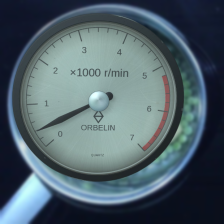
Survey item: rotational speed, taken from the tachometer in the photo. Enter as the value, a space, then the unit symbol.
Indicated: 400 rpm
